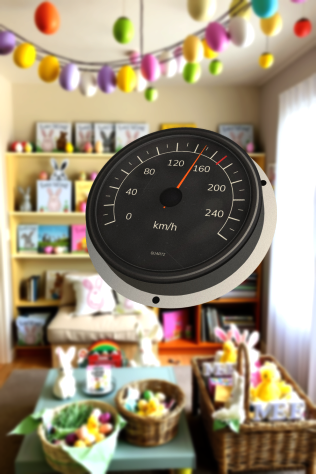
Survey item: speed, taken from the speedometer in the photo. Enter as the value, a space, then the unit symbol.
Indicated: 150 km/h
